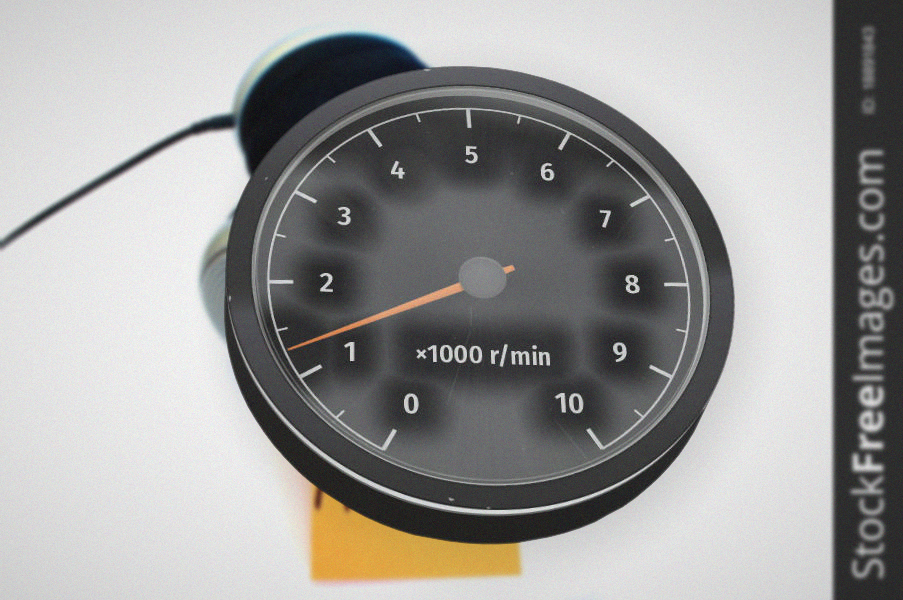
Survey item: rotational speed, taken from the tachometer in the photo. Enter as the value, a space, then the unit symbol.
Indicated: 1250 rpm
